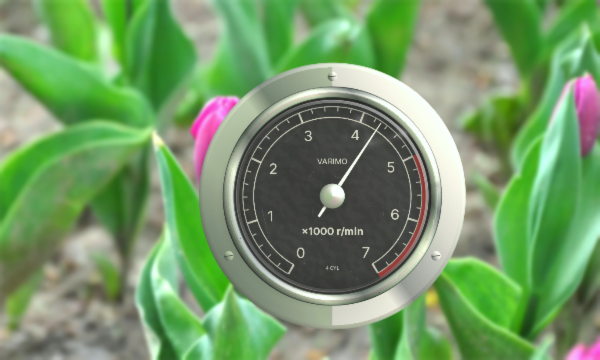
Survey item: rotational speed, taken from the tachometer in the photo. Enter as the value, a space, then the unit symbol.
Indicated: 4300 rpm
